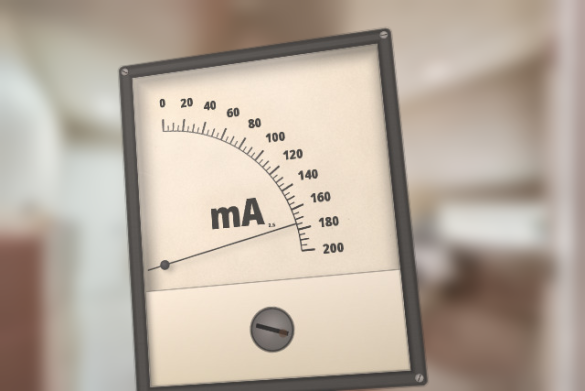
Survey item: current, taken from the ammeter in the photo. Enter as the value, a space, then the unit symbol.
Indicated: 175 mA
